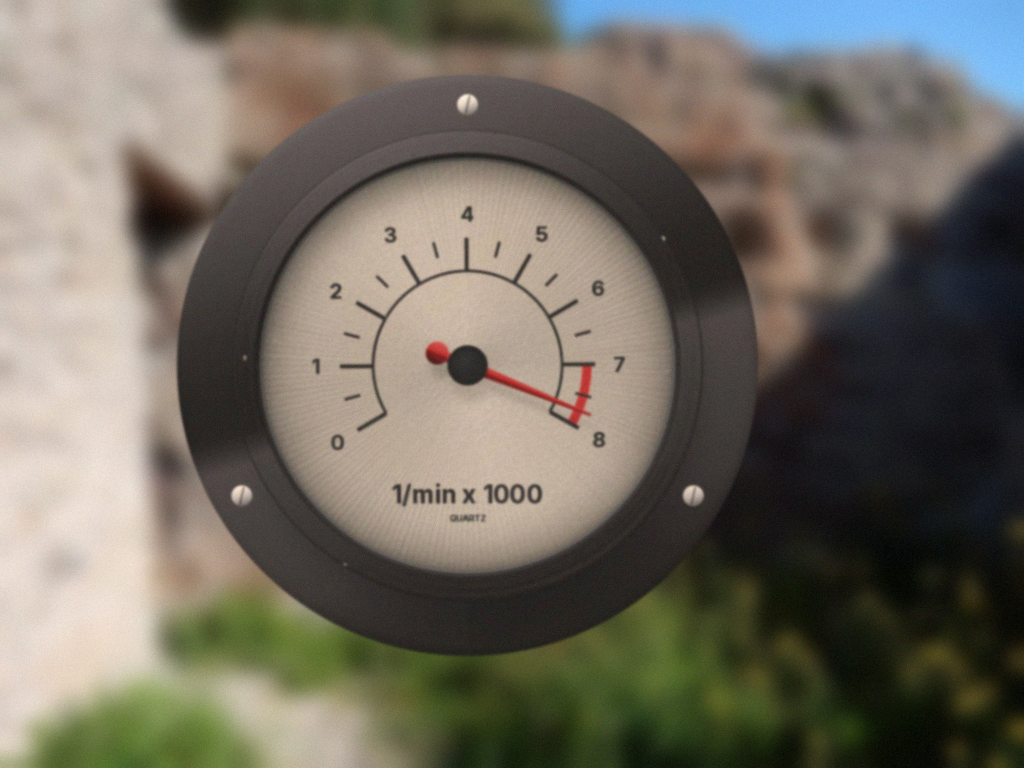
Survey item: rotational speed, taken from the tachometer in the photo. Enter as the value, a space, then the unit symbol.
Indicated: 7750 rpm
